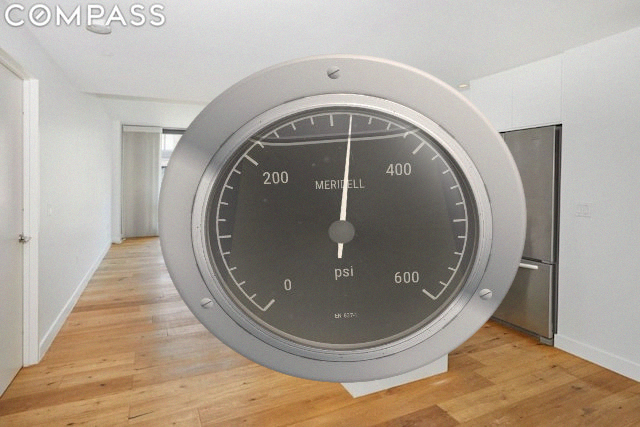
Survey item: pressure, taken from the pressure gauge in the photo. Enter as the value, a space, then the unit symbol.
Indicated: 320 psi
